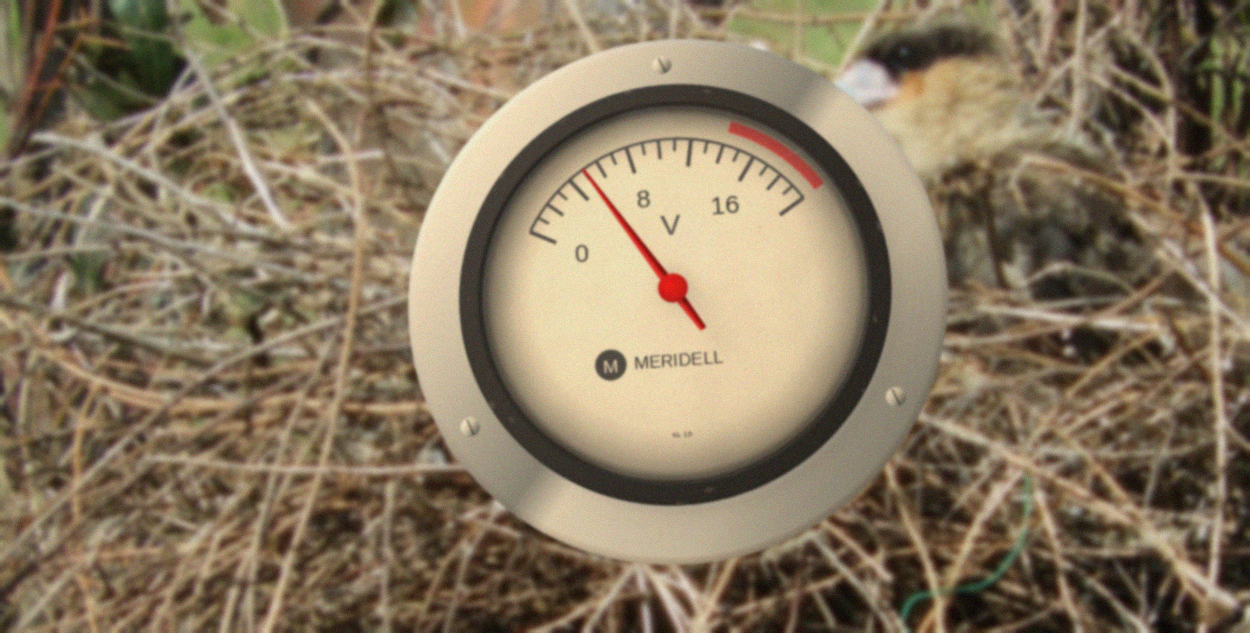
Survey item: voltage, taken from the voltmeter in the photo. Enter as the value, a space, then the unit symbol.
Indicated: 5 V
